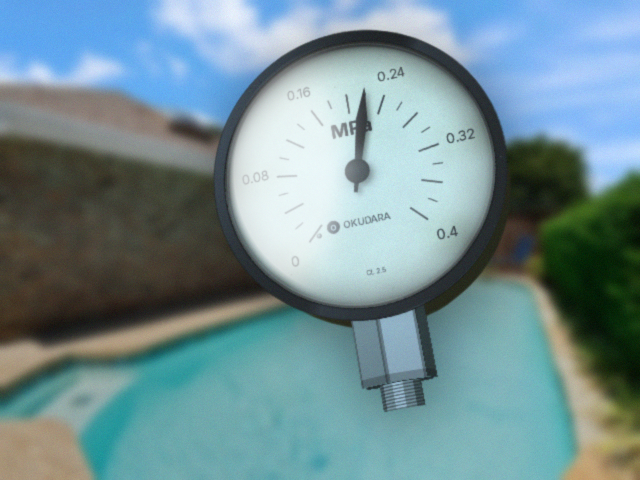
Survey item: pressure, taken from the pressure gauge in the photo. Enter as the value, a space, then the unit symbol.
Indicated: 0.22 MPa
